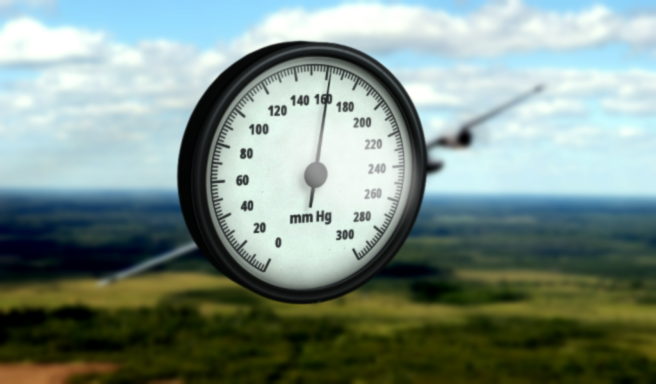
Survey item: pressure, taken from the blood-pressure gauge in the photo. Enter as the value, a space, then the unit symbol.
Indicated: 160 mmHg
